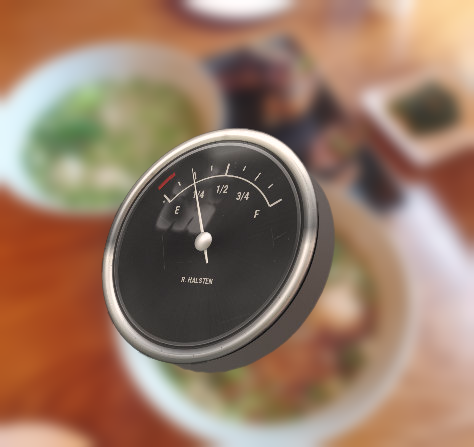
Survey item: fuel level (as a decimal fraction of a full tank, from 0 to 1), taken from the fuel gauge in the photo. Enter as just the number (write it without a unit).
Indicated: 0.25
